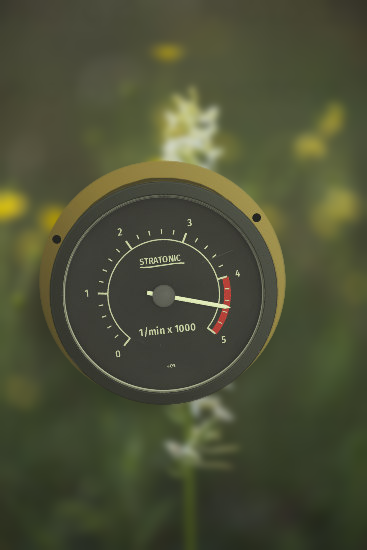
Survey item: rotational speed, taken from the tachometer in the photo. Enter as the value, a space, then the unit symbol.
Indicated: 4500 rpm
